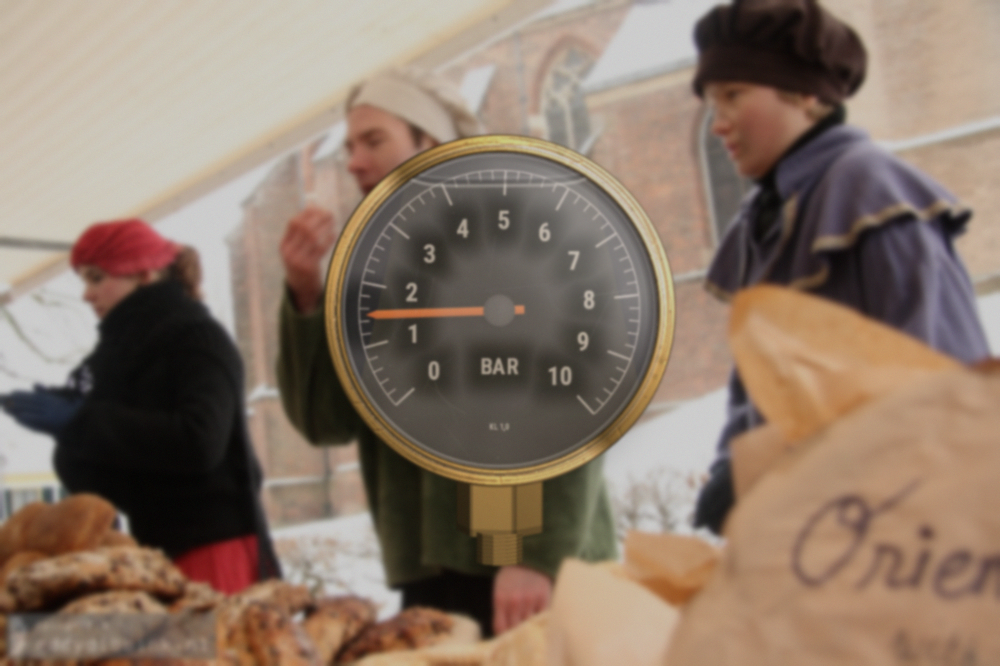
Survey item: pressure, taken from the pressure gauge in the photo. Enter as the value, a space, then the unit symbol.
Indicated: 1.5 bar
